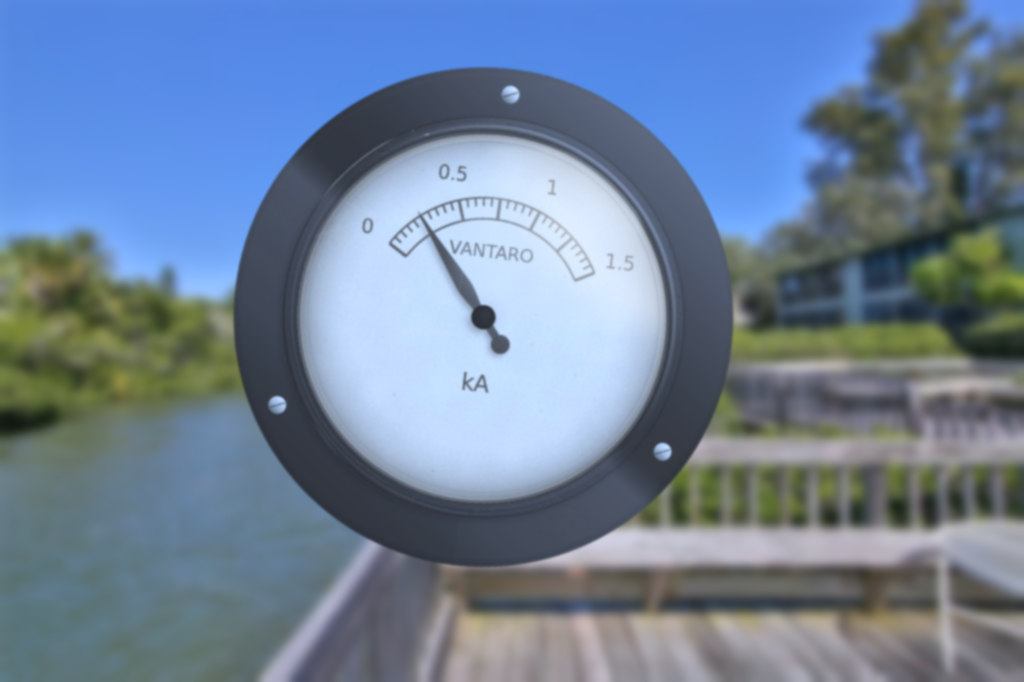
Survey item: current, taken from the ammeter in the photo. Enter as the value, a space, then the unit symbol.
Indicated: 0.25 kA
